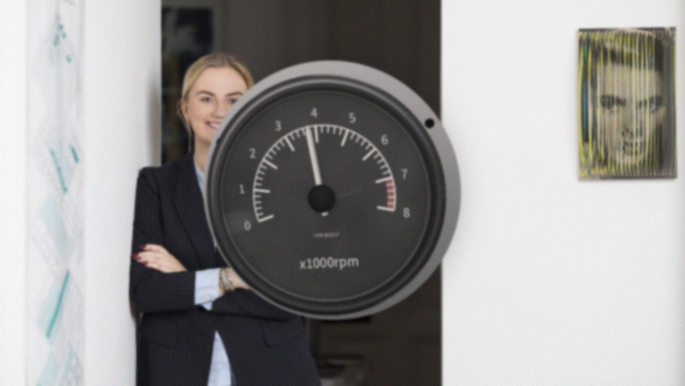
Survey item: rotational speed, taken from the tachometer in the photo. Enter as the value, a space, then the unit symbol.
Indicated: 3800 rpm
